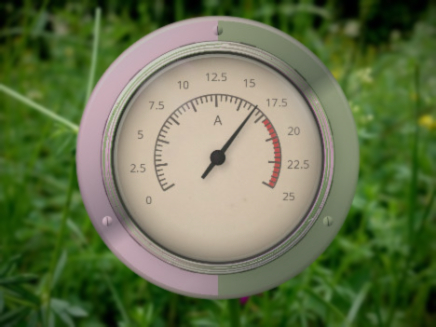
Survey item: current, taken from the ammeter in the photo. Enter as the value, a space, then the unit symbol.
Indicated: 16.5 A
